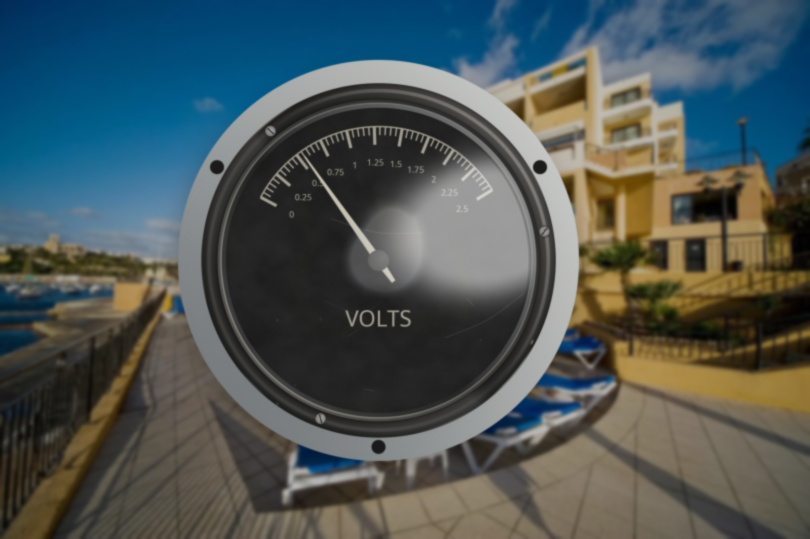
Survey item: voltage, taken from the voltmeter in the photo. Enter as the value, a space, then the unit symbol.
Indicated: 0.55 V
